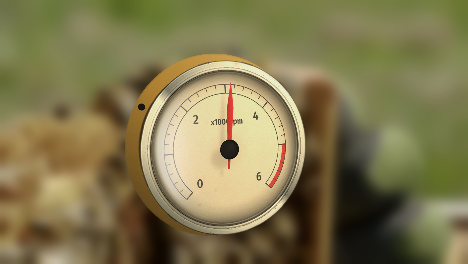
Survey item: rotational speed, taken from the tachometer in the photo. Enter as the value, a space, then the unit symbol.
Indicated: 3100 rpm
